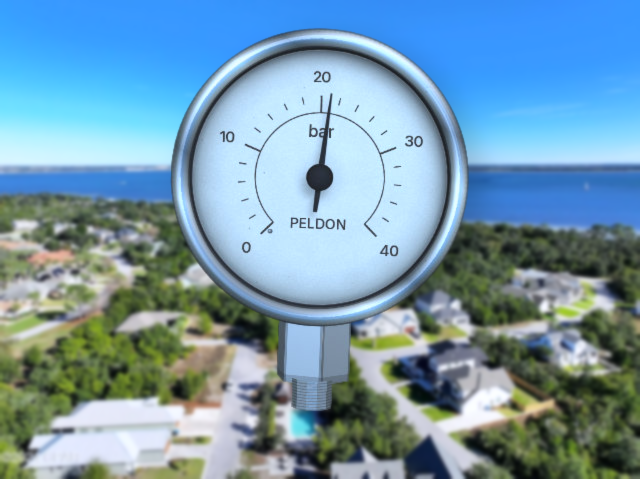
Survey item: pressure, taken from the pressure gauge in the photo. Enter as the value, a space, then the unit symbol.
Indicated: 21 bar
